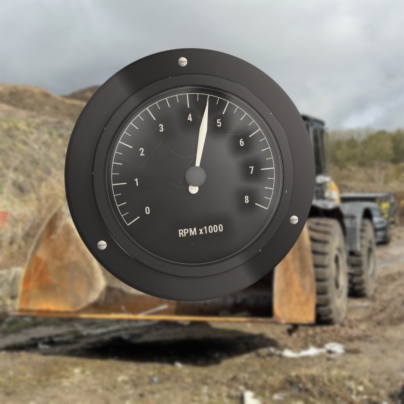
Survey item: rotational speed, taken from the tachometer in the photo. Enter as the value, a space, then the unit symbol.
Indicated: 4500 rpm
